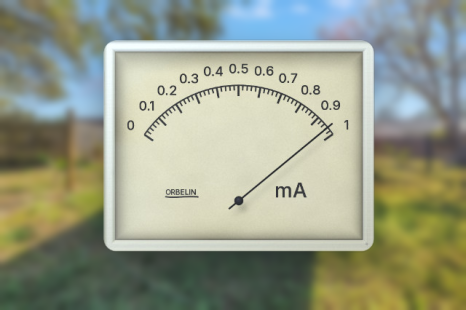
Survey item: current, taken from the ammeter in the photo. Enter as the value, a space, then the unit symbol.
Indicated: 0.96 mA
